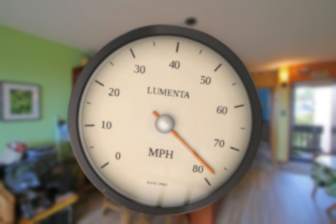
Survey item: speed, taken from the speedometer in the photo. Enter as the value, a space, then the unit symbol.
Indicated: 77.5 mph
